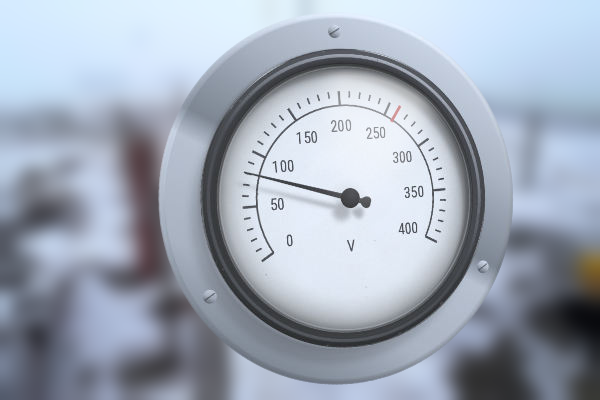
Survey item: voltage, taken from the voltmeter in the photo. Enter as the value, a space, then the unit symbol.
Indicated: 80 V
